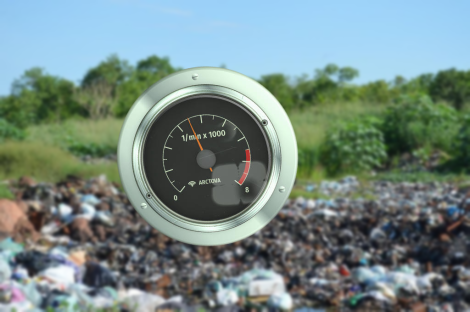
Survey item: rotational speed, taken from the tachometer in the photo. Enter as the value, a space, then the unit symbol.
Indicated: 3500 rpm
